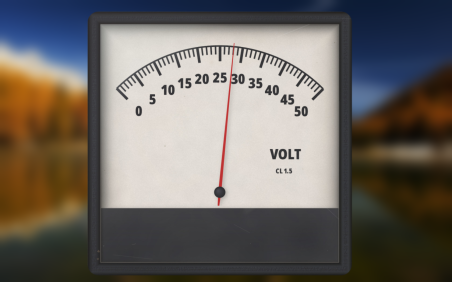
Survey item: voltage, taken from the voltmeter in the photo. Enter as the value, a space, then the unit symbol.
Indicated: 28 V
